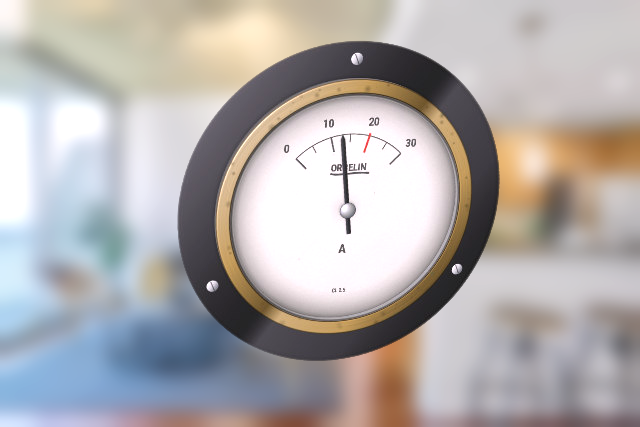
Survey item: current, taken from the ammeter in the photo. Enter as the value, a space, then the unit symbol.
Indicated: 12.5 A
